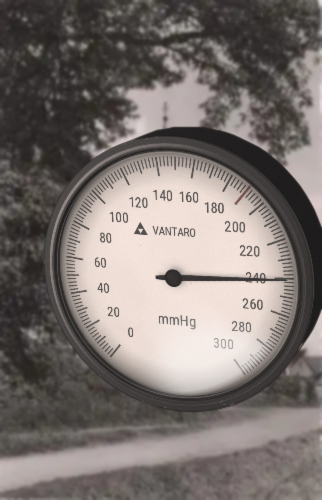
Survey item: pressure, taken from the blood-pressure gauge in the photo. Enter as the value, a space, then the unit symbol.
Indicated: 240 mmHg
